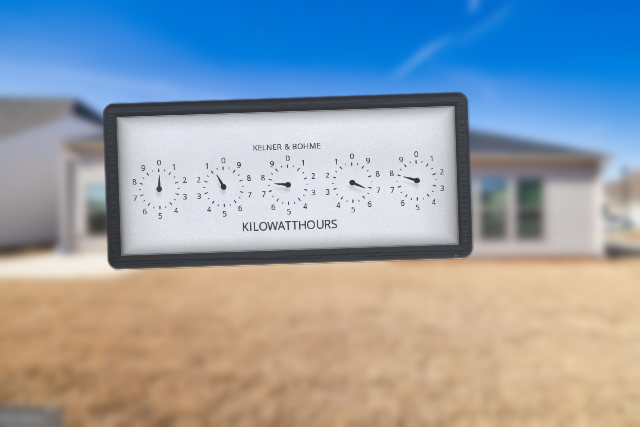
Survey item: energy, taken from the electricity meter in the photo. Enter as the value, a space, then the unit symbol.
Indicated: 768 kWh
